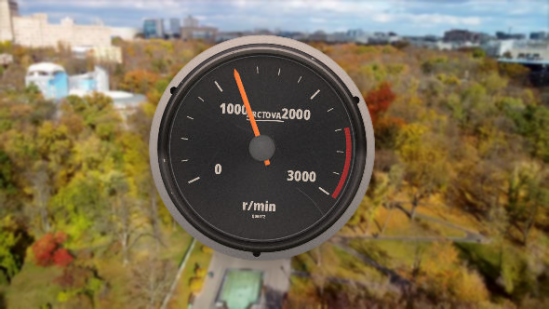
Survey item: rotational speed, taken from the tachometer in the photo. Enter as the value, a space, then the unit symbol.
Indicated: 1200 rpm
